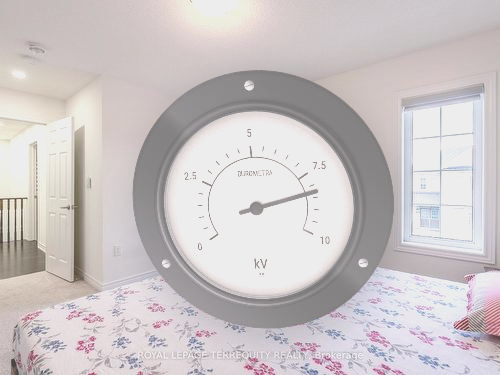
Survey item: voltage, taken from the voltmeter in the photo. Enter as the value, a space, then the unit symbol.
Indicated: 8.25 kV
